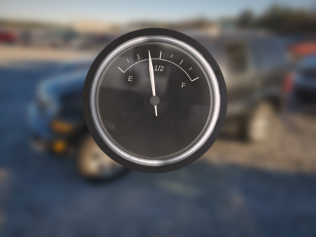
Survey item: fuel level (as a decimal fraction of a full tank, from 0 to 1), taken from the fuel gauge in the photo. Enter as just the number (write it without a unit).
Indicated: 0.375
